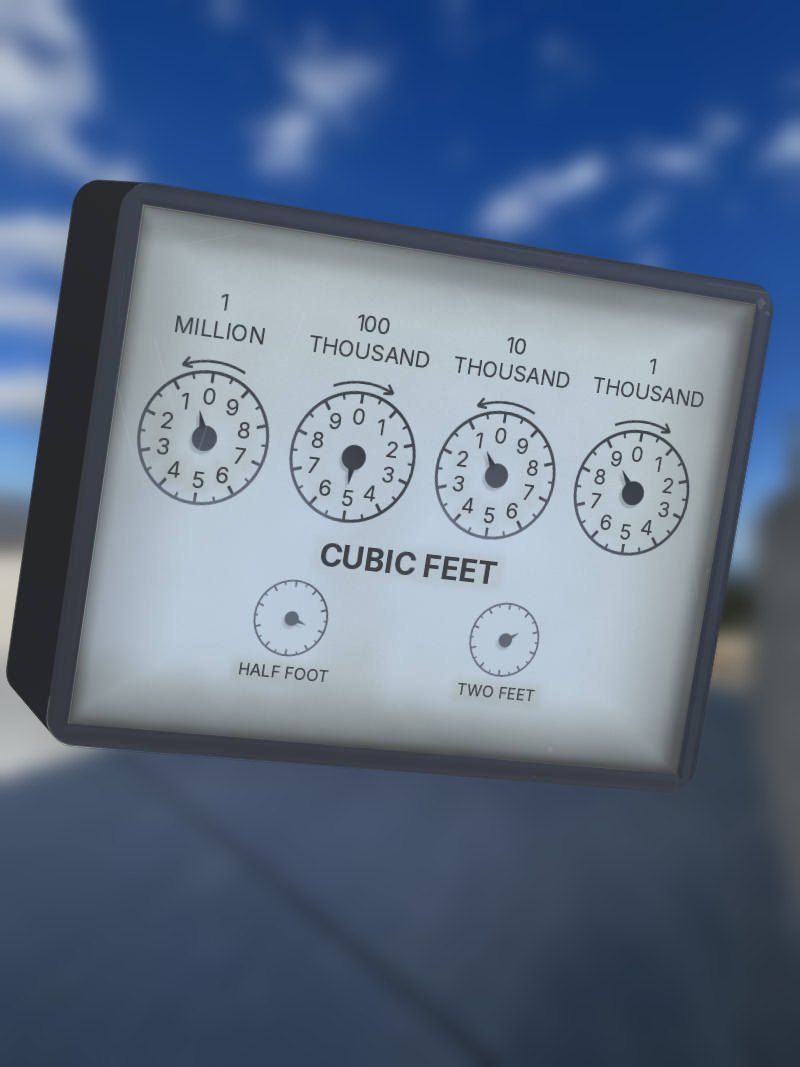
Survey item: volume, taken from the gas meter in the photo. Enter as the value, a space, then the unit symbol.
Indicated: 50900 ft³
